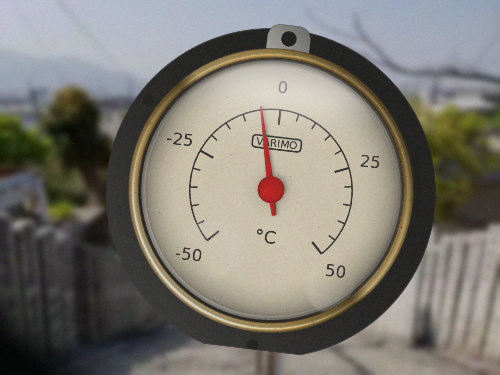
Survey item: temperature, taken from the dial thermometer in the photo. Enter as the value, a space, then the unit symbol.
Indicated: -5 °C
